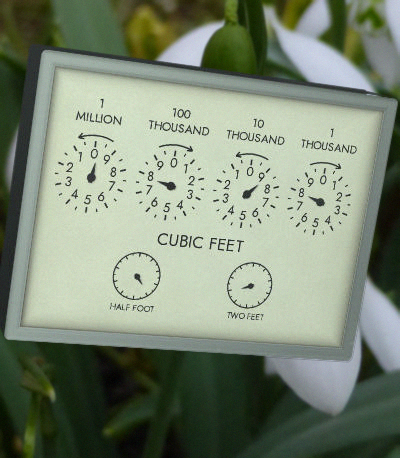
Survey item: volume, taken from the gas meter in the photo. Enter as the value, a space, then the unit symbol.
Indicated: 978800 ft³
